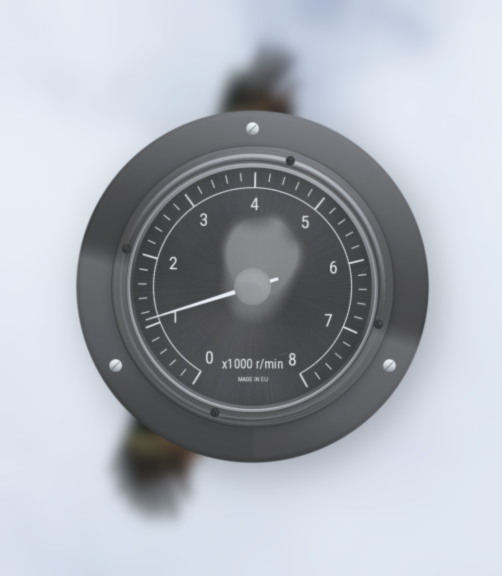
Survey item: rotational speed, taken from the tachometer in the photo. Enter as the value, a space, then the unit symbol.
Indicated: 1100 rpm
